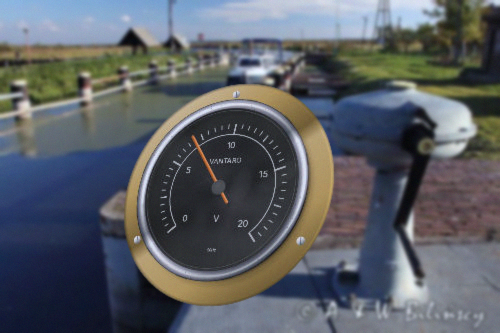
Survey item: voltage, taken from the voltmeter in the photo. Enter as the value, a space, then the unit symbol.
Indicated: 7 V
